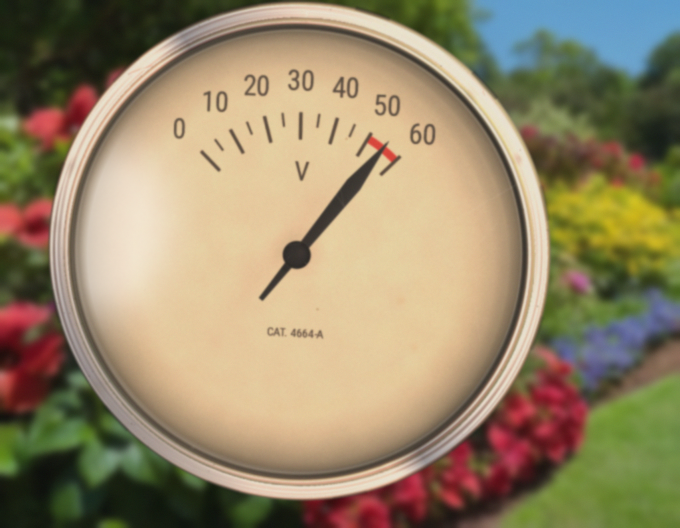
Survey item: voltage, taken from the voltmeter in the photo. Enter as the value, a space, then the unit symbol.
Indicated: 55 V
